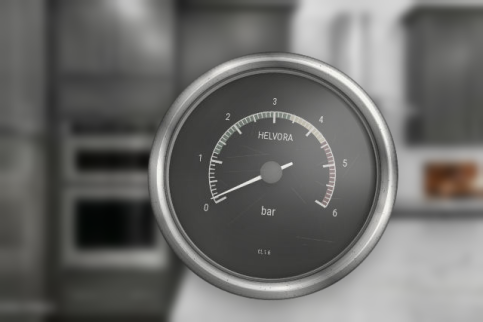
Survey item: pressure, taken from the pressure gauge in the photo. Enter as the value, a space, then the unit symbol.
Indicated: 0.1 bar
